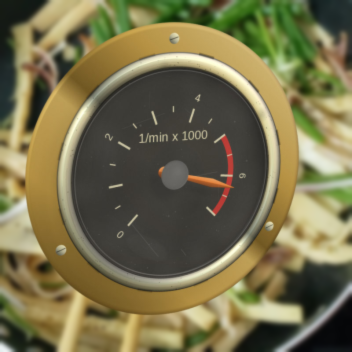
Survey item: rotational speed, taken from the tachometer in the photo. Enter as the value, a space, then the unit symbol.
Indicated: 6250 rpm
